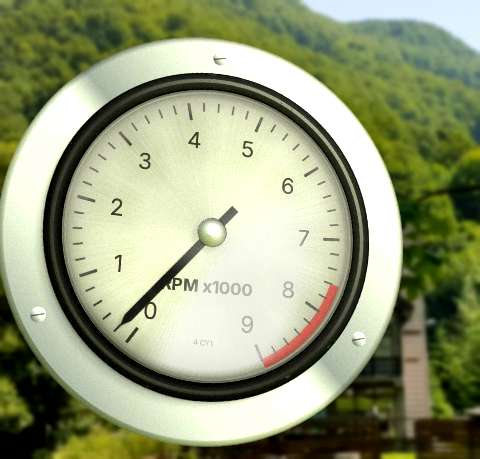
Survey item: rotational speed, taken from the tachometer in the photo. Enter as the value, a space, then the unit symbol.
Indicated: 200 rpm
